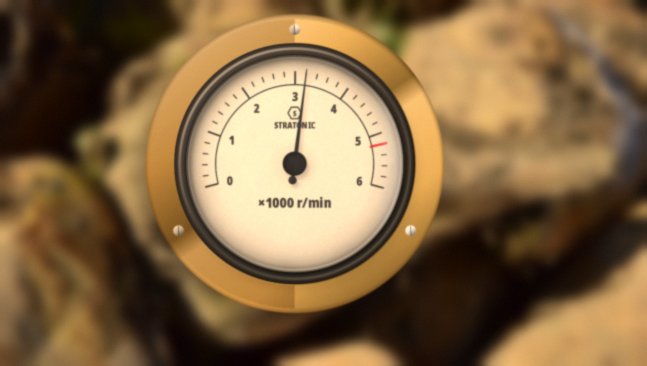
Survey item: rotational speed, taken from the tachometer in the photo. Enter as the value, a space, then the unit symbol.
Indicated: 3200 rpm
